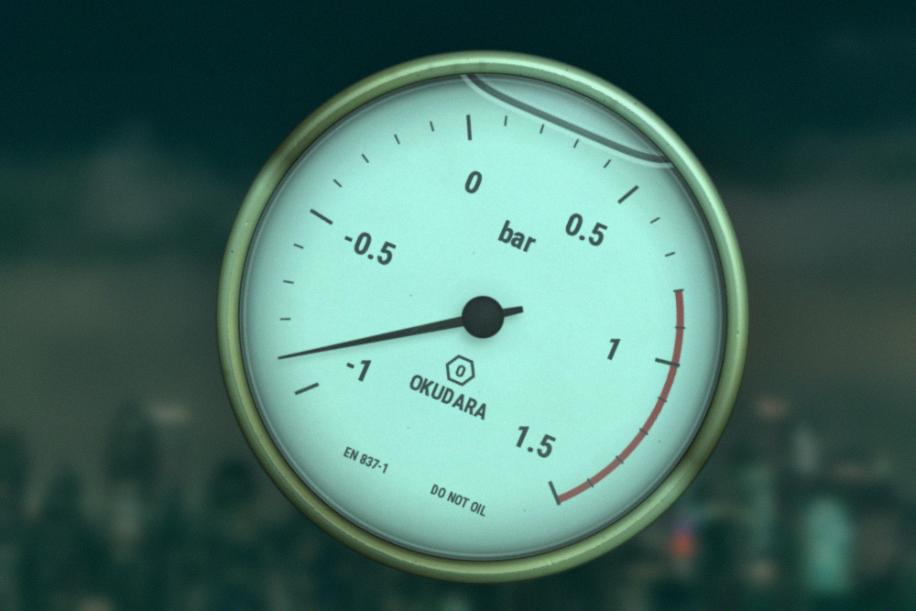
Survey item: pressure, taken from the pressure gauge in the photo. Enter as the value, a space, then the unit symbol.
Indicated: -0.9 bar
